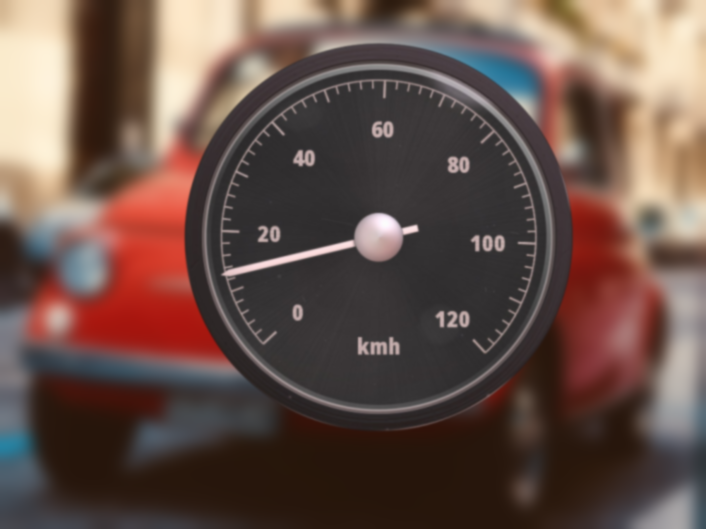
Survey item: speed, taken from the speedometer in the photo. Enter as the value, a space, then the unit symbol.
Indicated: 13 km/h
